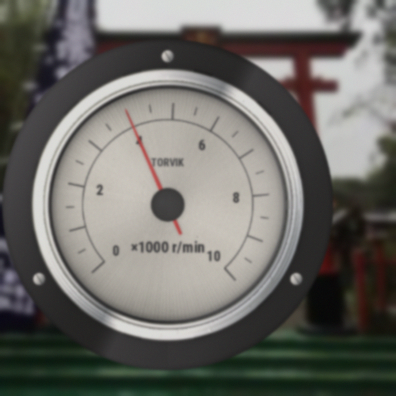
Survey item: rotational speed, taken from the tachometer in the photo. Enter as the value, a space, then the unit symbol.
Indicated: 4000 rpm
